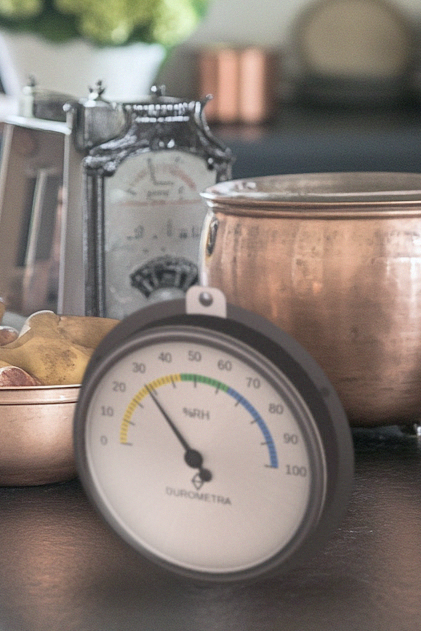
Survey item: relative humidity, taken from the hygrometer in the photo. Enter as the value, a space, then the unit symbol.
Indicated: 30 %
